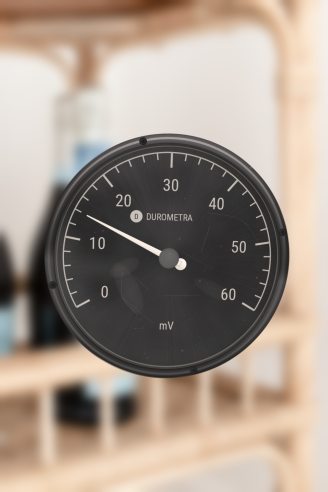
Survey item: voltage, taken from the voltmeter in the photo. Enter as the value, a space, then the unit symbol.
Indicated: 14 mV
